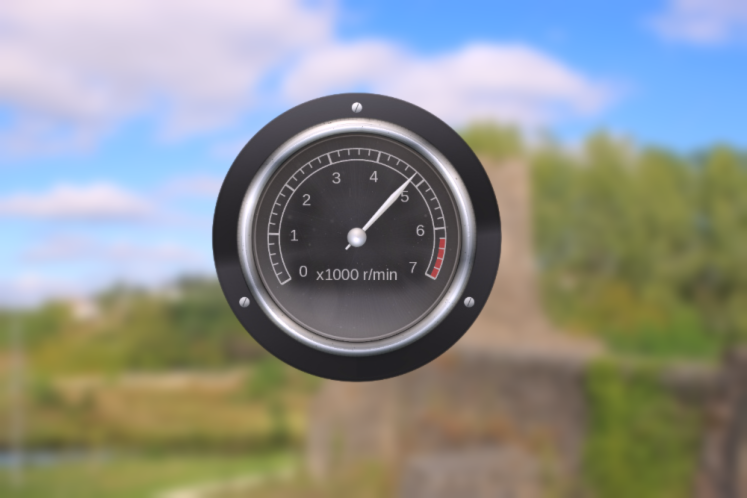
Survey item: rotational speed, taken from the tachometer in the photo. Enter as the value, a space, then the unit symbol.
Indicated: 4800 rpm
